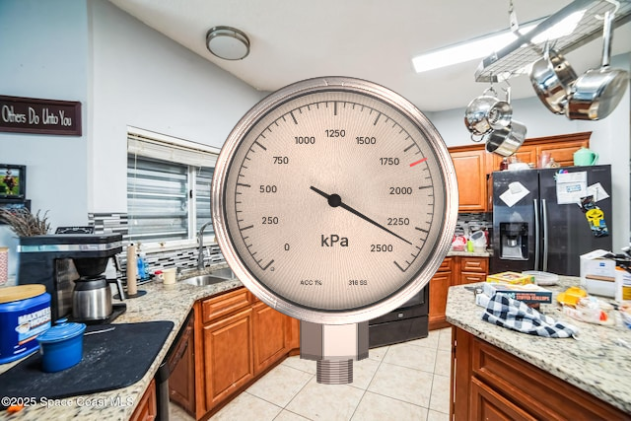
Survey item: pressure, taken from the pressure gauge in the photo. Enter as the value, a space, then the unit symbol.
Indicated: 2350 kPa
